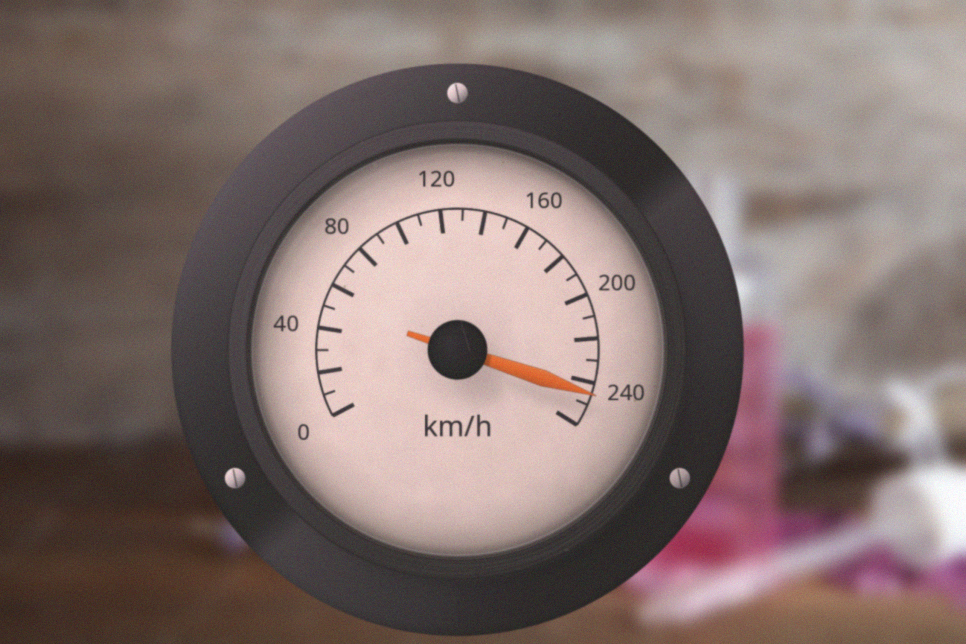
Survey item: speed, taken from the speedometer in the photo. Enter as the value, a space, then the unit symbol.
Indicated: 245 km/h
